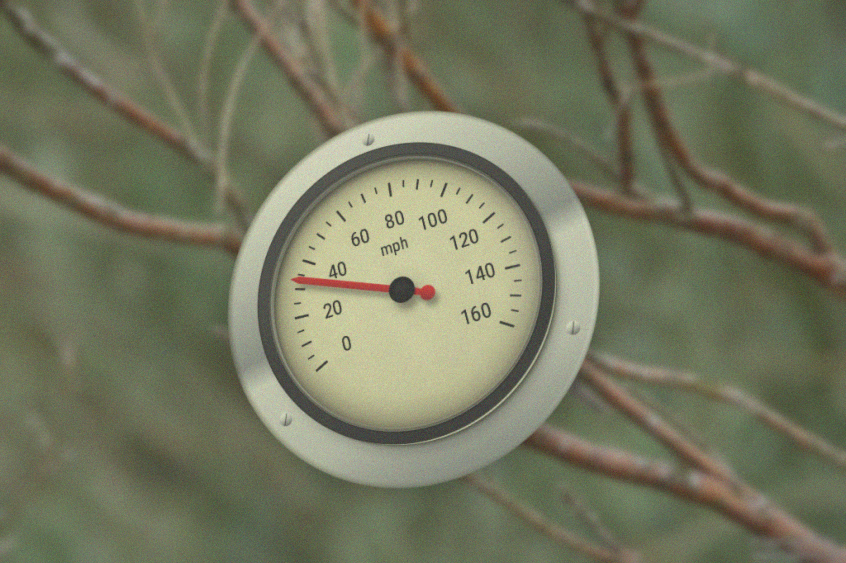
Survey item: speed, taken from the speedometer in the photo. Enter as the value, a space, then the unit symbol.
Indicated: 32.5 mph
